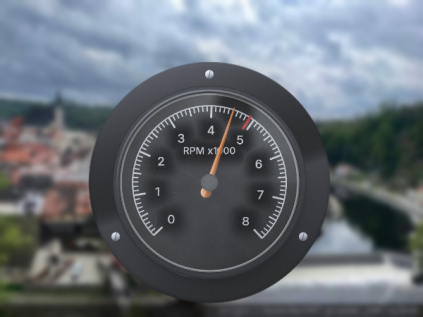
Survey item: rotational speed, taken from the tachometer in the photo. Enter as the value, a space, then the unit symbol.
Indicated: 4500 rpm
